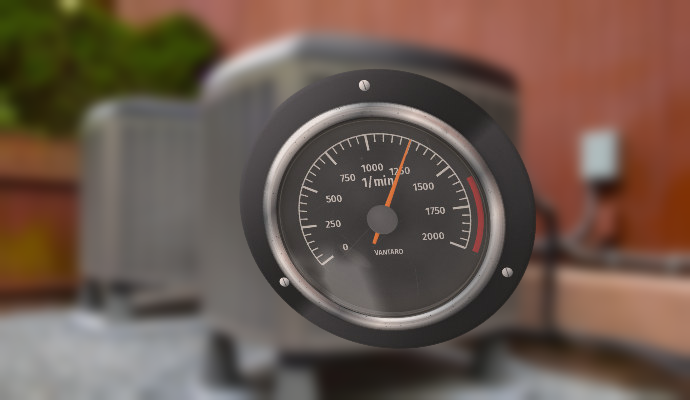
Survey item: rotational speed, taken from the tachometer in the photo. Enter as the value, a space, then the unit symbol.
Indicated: 1250 rpm
